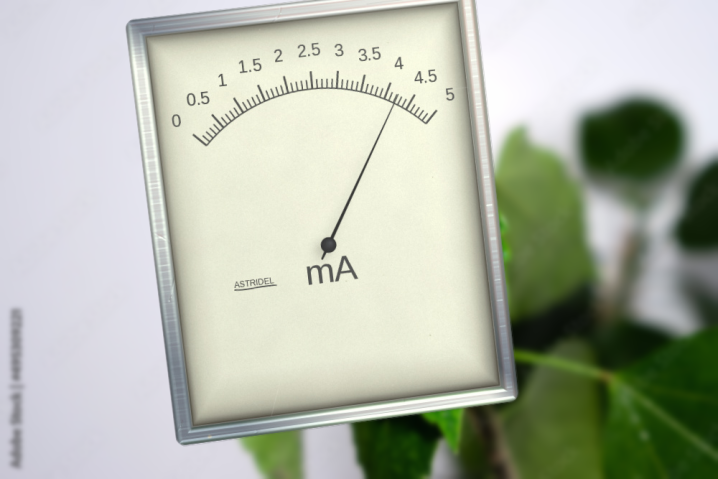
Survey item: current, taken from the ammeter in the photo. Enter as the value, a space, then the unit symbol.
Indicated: 4.2 mA
